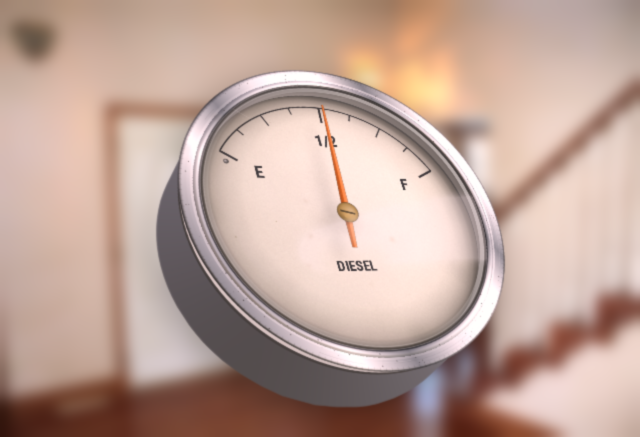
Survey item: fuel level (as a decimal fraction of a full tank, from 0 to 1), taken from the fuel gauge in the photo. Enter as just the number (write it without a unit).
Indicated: 0.5
